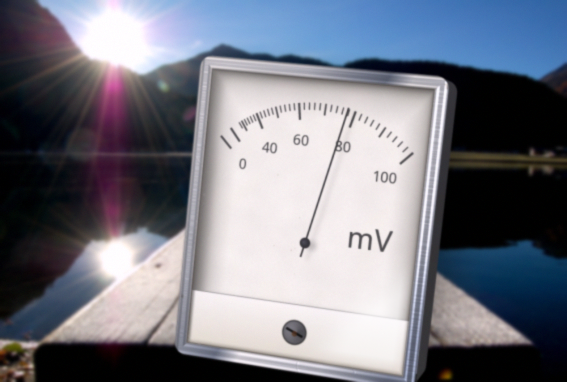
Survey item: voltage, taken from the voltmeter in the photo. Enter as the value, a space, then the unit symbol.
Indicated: 78 mV
